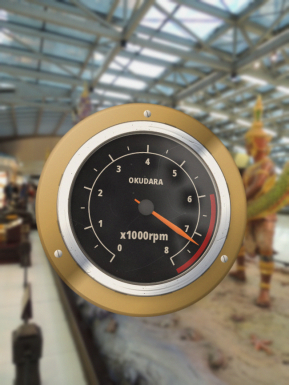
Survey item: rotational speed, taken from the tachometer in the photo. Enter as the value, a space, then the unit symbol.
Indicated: 7250 rpm
